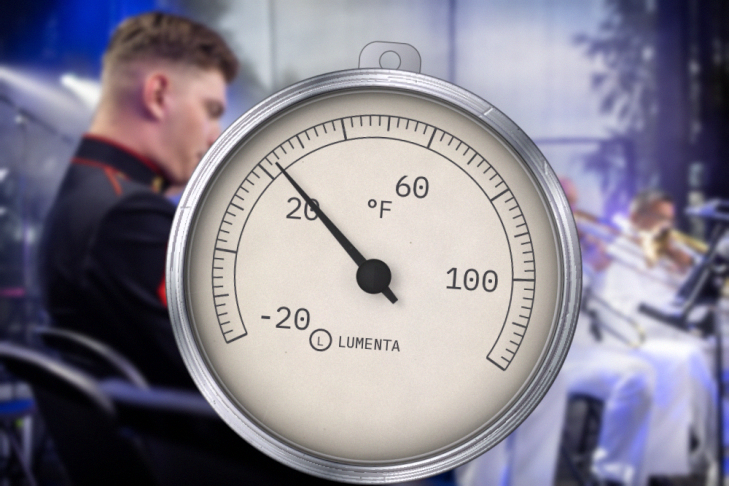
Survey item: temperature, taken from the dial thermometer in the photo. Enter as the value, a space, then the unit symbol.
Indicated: 23 °F
